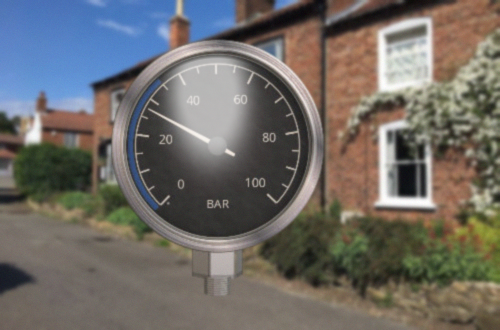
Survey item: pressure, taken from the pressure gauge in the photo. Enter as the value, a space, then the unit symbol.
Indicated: 27.5 bar
